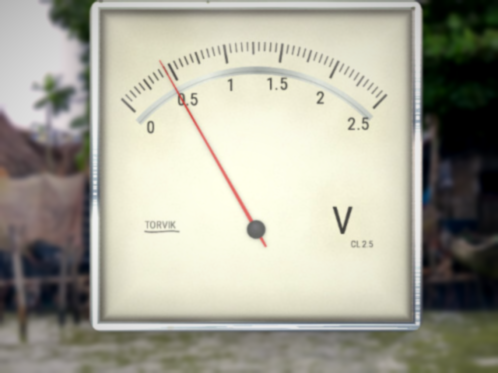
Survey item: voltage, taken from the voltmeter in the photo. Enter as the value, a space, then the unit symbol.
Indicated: 0.45 V
